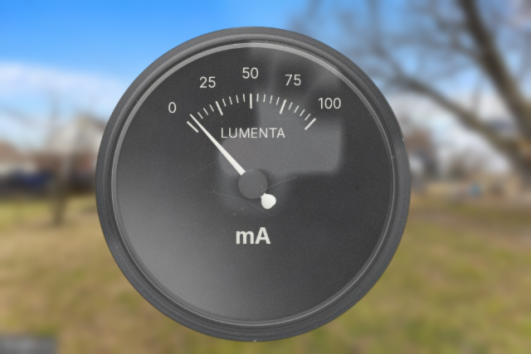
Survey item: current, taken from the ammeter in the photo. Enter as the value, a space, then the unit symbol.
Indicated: 5 mA
